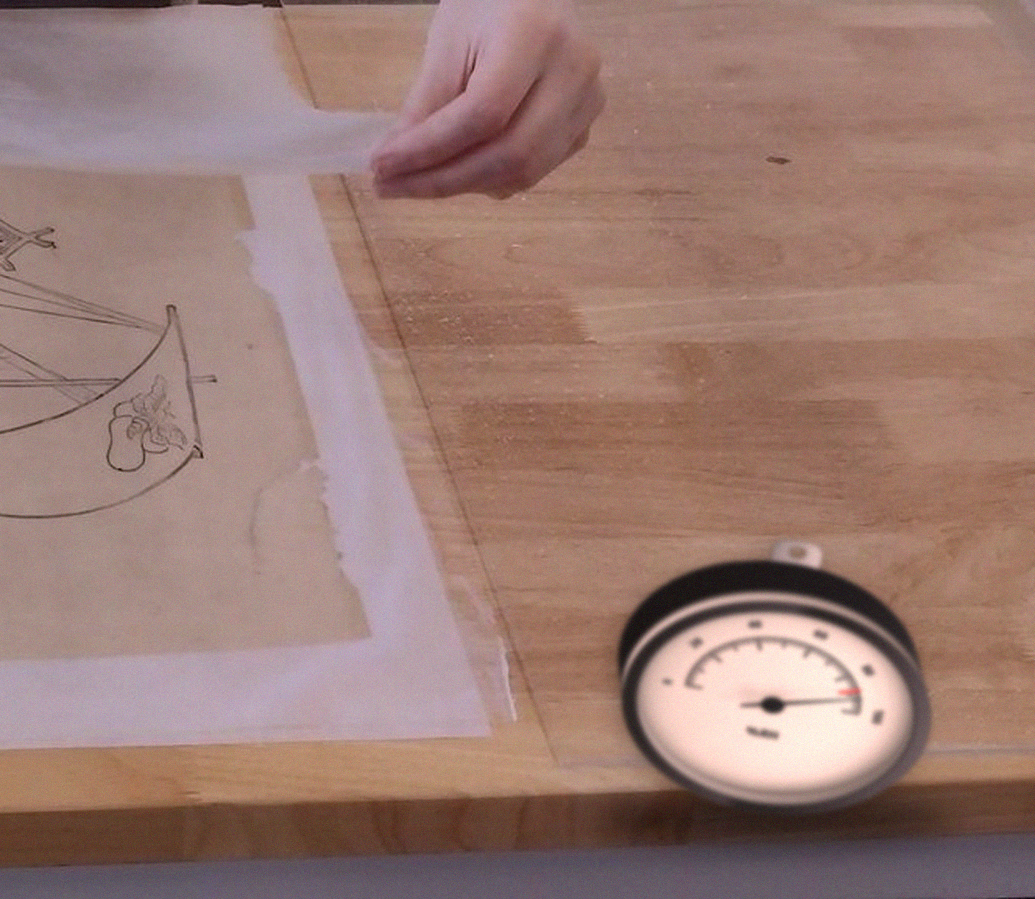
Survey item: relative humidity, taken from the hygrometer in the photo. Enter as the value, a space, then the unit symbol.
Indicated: 90 %
